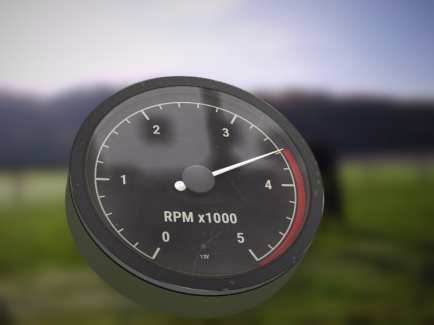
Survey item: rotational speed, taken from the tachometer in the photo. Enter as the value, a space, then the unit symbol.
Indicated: 3600 rpm
